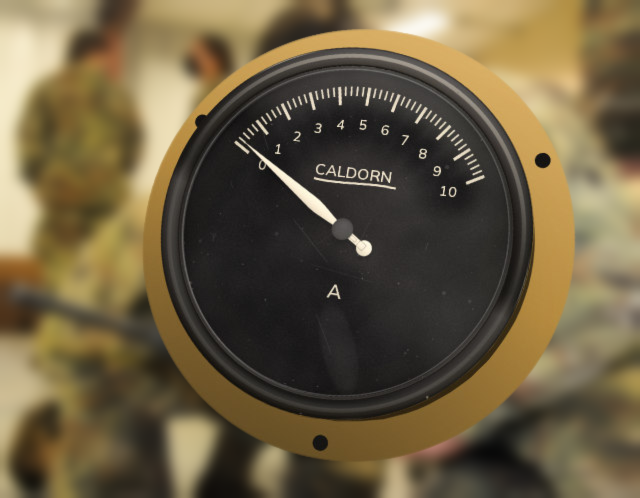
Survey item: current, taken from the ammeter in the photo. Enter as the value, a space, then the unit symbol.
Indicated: 0.2 A
